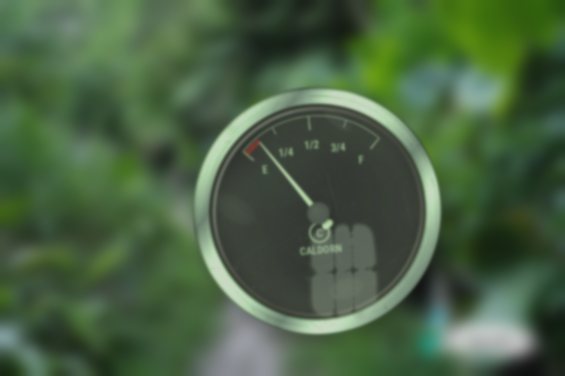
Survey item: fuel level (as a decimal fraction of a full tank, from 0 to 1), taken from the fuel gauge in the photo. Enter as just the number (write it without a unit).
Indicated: 0.125
